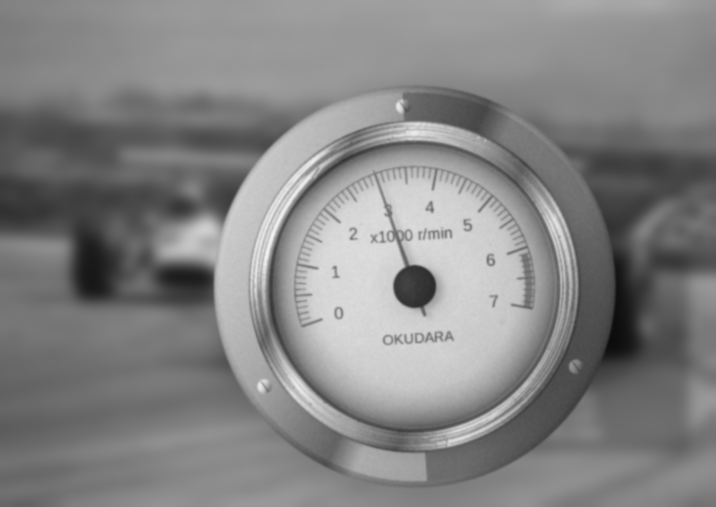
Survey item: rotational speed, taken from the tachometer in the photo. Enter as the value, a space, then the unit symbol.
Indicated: 3000 rpm
